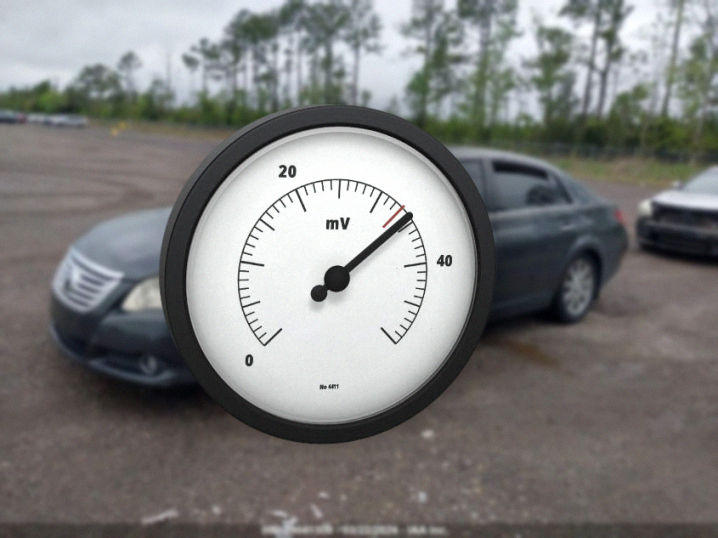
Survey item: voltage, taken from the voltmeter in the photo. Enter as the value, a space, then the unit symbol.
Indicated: 34 mV
